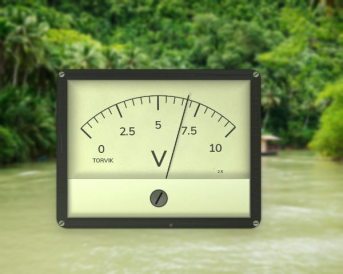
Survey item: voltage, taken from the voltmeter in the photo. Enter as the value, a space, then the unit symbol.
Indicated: 6.75 V
